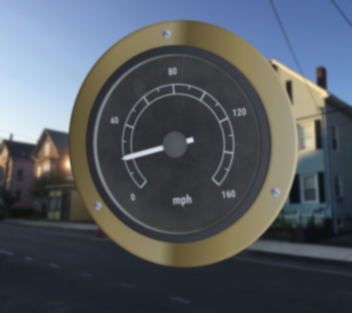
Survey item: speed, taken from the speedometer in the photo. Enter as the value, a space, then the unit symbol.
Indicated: 20 mph
